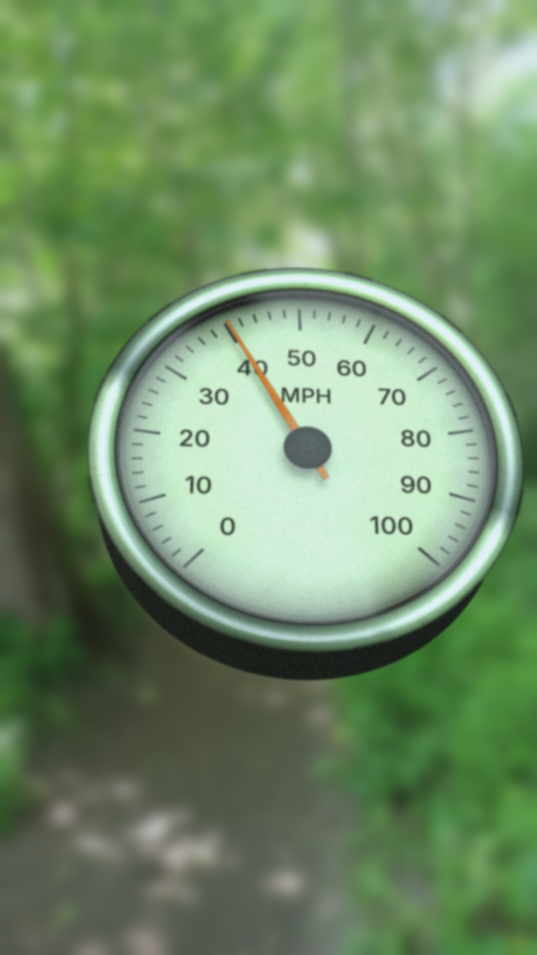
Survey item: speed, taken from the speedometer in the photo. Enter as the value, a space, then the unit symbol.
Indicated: 40 mph
